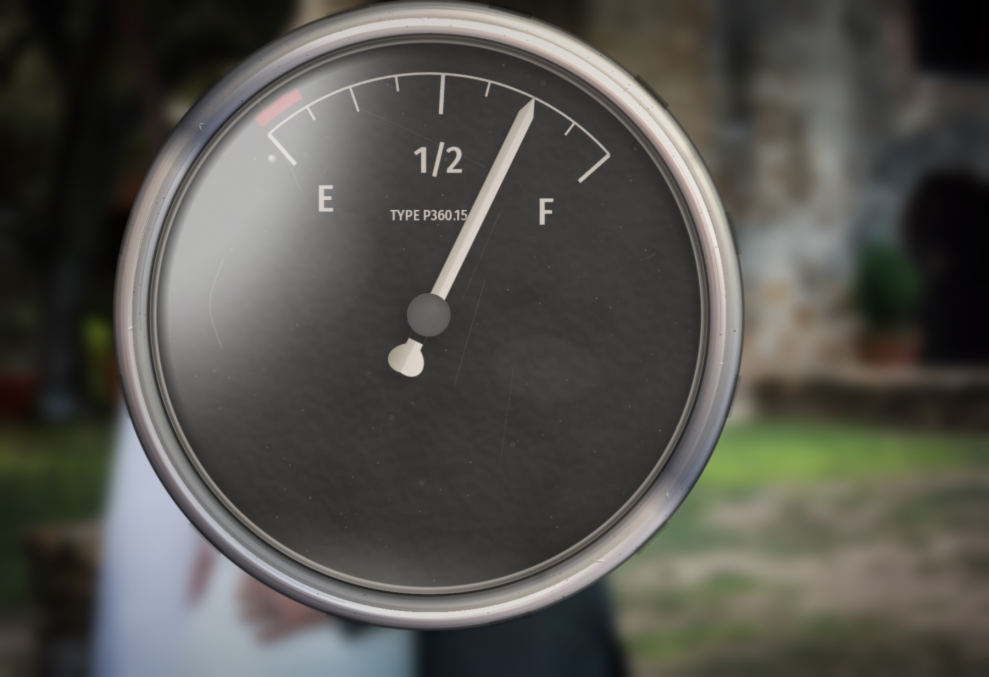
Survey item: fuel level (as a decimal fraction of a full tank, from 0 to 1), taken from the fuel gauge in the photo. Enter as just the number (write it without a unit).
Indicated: 0.75
